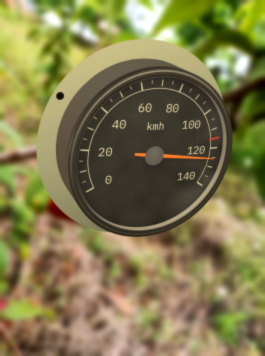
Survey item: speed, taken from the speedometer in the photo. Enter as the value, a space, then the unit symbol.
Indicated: 125 km/h
